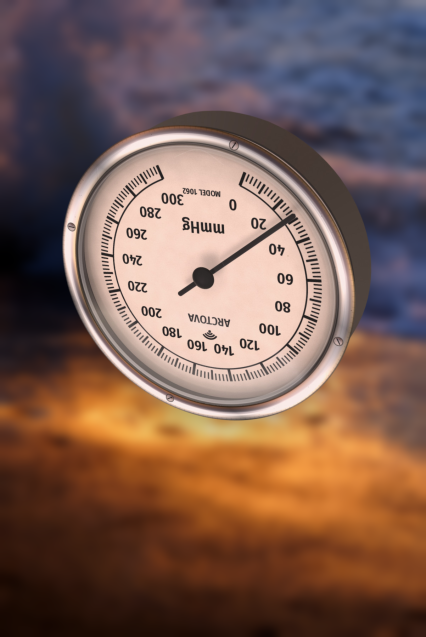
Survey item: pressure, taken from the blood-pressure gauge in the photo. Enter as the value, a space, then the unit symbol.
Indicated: 28 mmHg
